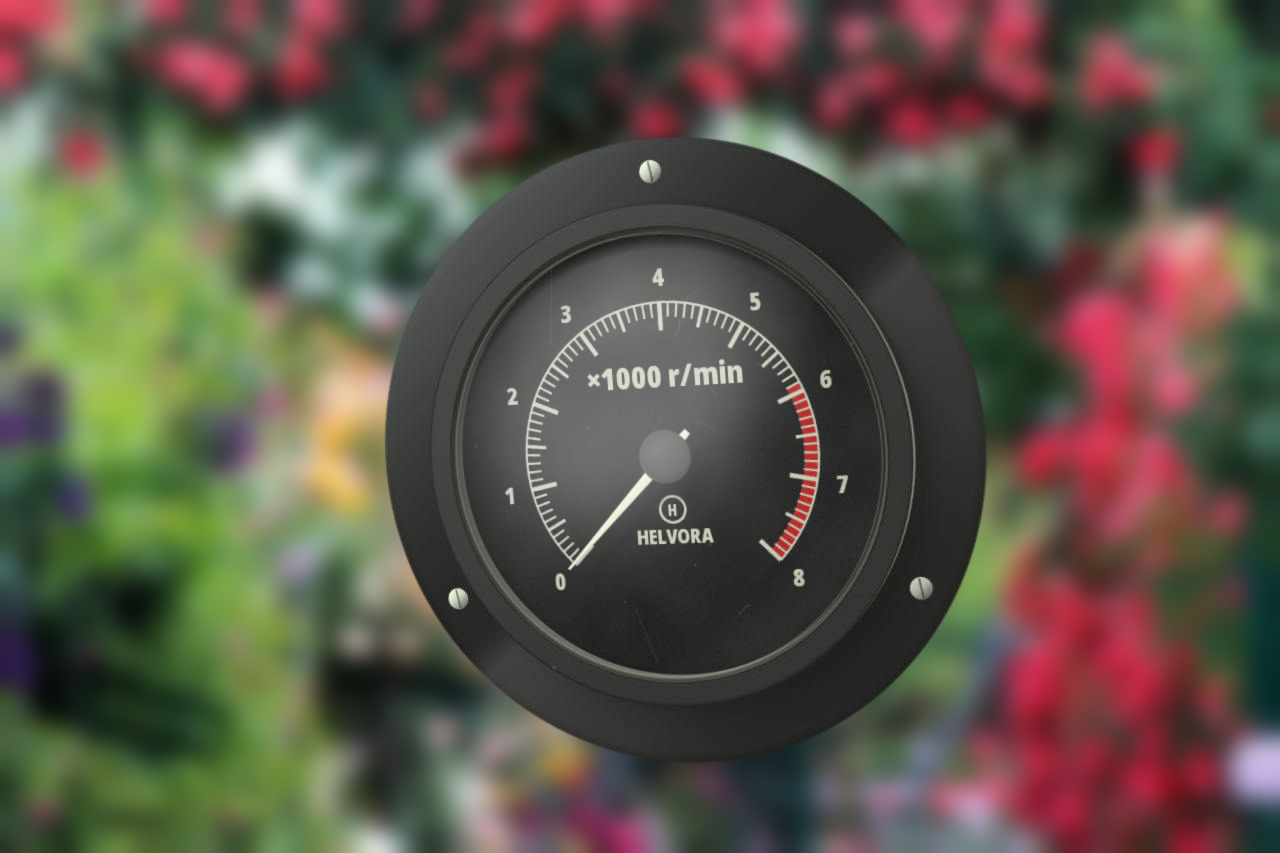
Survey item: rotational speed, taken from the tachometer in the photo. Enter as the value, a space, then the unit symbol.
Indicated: 0 rpm
